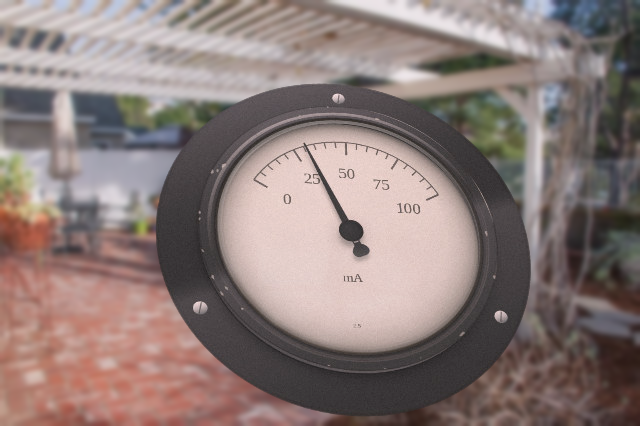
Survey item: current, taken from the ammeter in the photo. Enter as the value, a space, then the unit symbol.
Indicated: 30 mA
